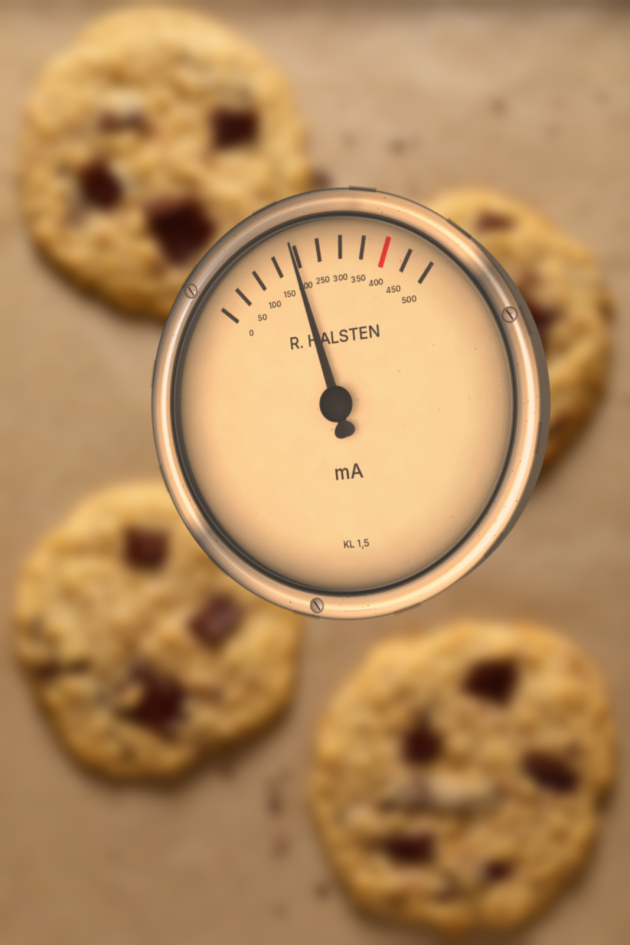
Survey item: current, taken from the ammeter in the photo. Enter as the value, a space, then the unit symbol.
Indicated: 200 mA
